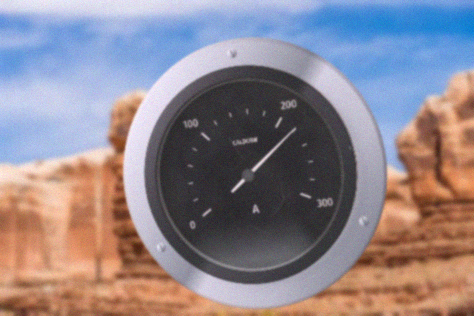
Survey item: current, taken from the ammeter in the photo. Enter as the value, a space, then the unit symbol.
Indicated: 220 A
